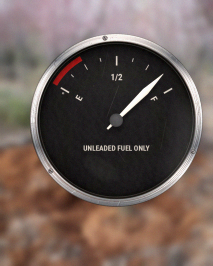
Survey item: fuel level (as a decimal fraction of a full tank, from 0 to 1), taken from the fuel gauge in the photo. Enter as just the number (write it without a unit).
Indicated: 0.875
